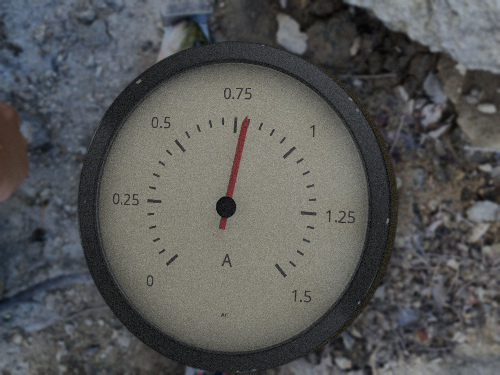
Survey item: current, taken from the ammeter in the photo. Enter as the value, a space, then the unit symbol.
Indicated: 0.8 A
